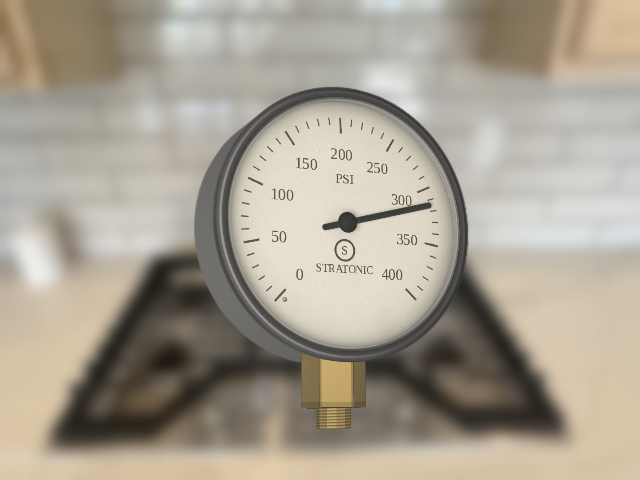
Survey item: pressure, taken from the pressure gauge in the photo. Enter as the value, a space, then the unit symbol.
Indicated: 315 psi
